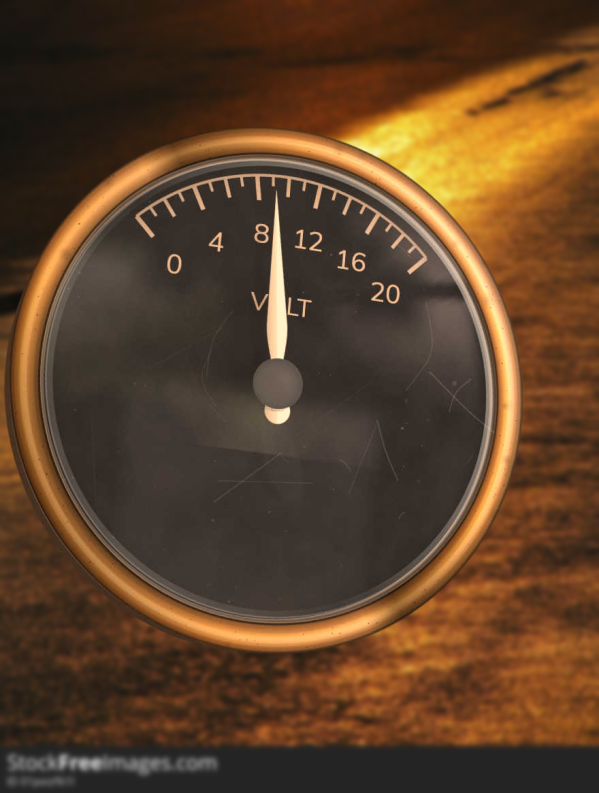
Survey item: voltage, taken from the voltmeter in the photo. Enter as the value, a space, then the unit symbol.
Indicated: 9 V
